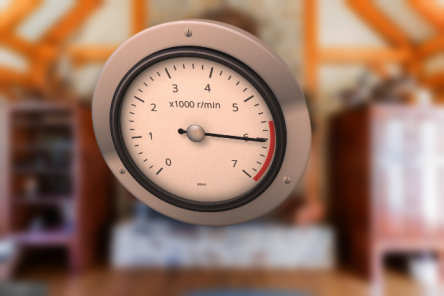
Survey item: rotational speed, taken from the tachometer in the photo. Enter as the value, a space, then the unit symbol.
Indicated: 6000 rpm
